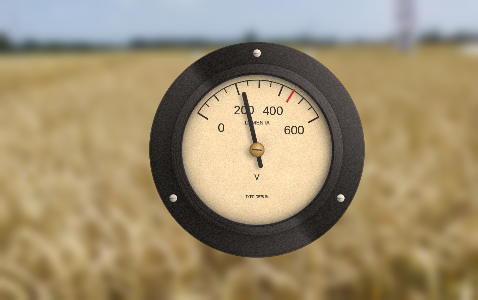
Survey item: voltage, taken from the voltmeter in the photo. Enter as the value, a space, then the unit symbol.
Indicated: 225 V
